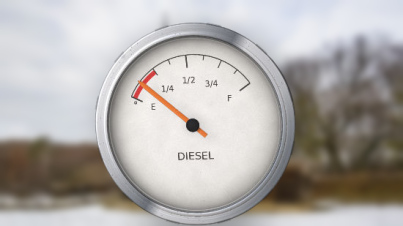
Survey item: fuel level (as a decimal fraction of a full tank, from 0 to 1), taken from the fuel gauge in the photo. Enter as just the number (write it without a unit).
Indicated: 0.125
